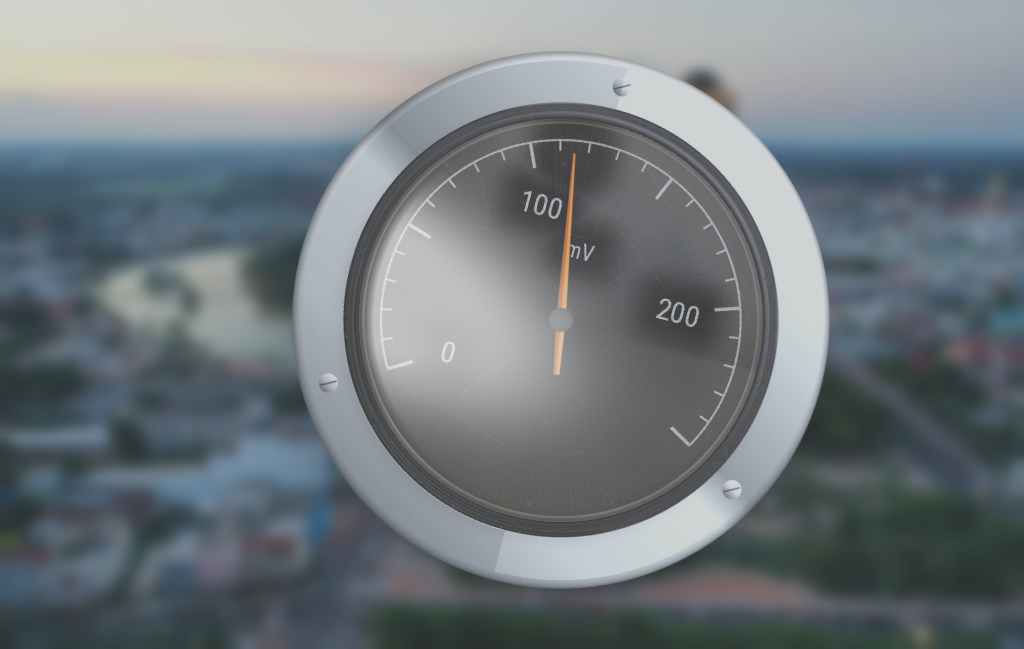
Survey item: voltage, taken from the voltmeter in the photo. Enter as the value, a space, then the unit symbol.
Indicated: 115 mV
